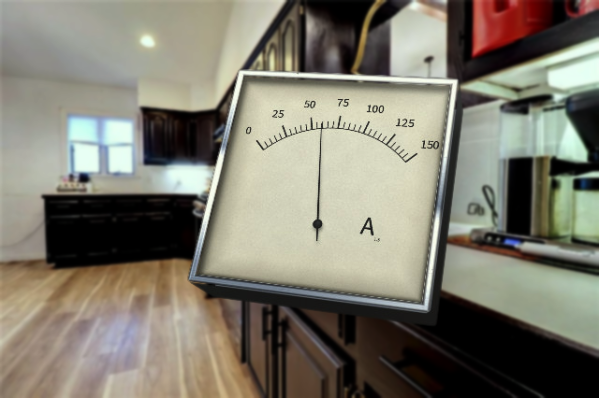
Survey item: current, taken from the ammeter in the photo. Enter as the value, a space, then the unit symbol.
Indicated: 60 A
